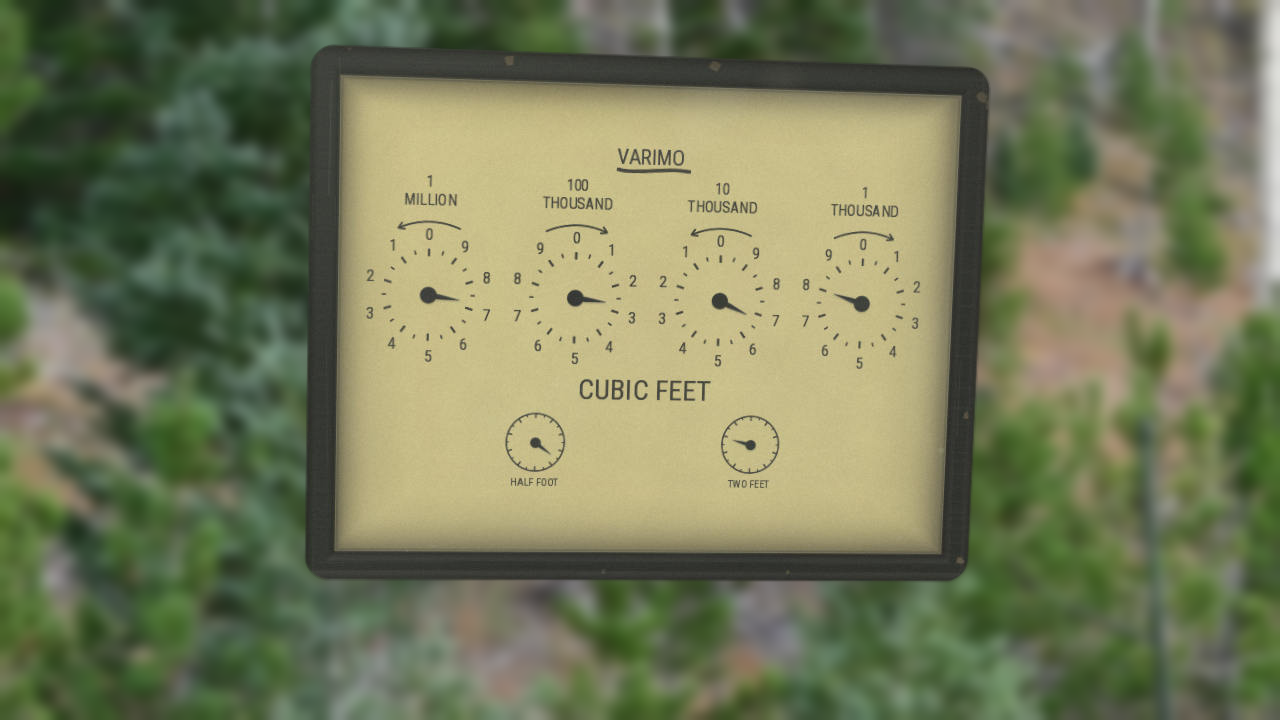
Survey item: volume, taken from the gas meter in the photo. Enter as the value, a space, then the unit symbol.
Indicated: 726800 ft³
